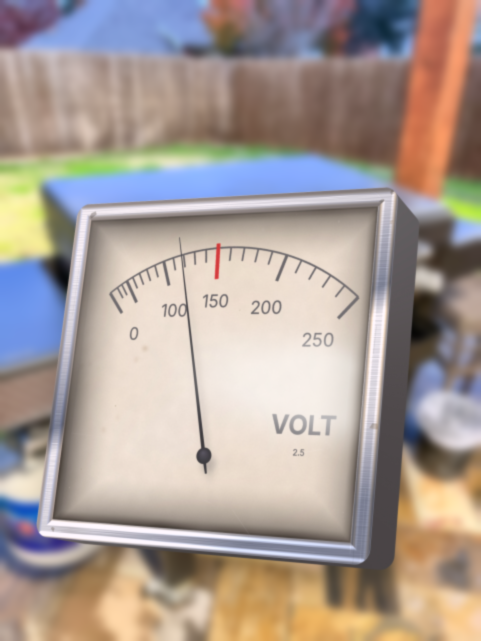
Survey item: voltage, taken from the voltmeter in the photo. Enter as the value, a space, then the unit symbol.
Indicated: 120 V
